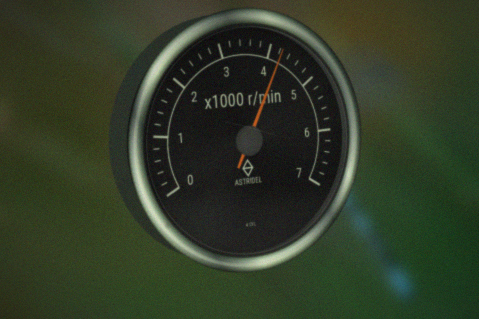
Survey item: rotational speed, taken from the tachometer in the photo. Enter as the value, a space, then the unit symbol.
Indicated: 4200 rpm
